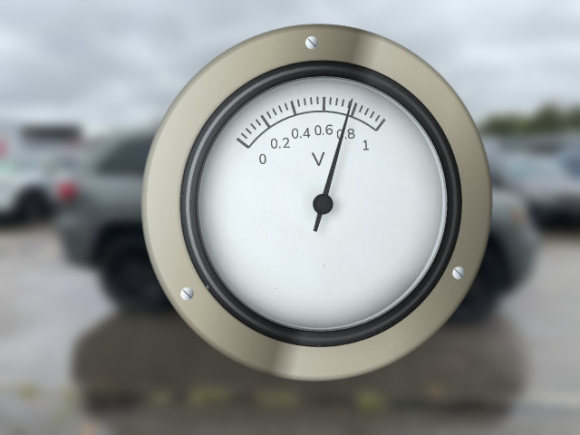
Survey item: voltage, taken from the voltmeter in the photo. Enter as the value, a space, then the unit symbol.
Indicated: 0.76 V
